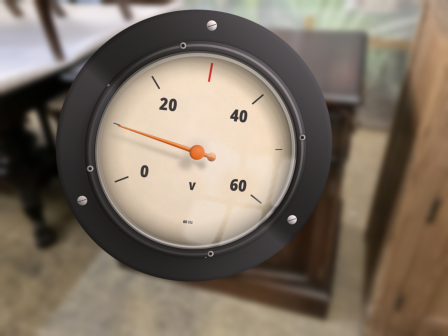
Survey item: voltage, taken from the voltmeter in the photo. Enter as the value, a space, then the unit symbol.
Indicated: 10 V
